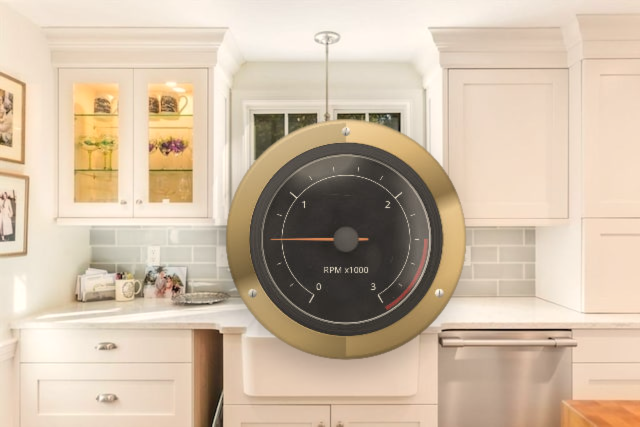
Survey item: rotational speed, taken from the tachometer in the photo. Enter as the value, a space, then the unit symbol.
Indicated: 600 rpm
